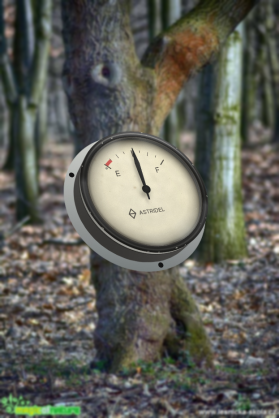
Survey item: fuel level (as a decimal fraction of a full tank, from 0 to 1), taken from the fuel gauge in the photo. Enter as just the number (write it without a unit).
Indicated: 0.5
